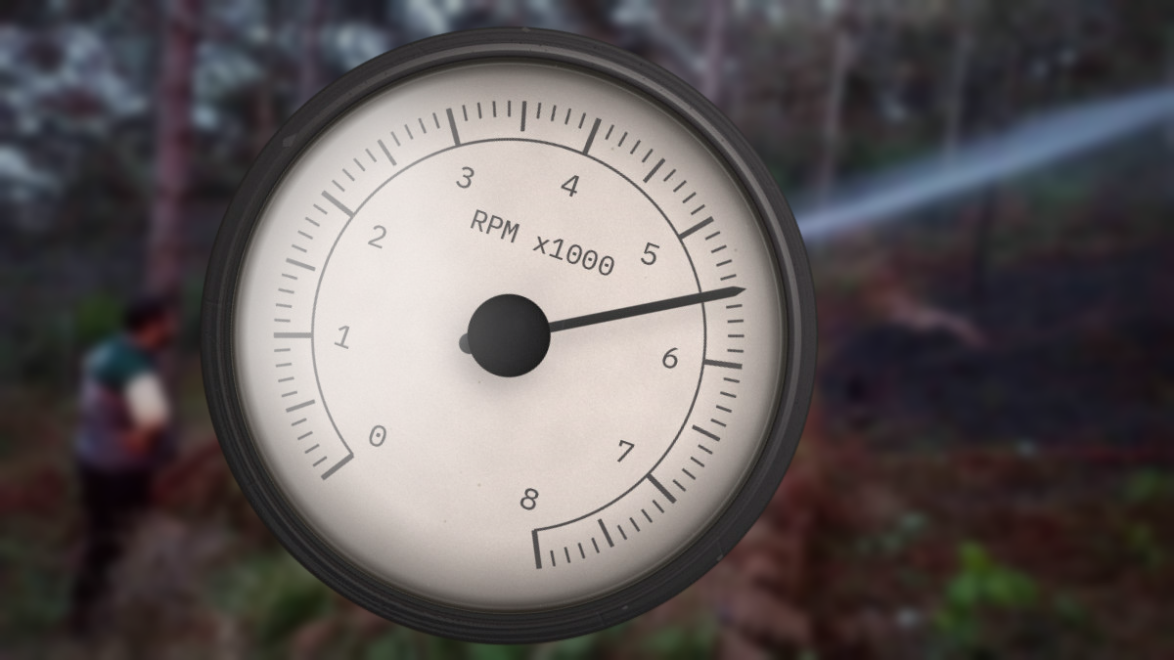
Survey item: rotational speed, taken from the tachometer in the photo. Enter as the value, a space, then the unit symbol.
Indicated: 5500 rpm
